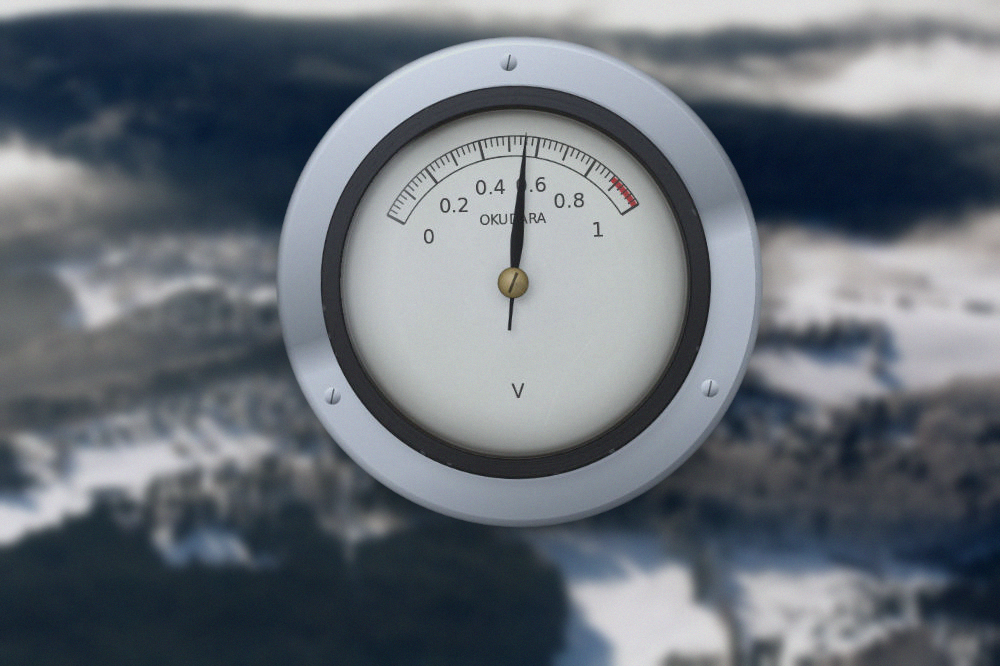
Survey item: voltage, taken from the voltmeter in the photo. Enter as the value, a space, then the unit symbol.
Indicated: 0.56 V
